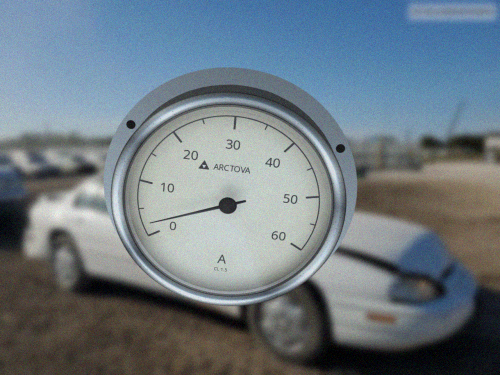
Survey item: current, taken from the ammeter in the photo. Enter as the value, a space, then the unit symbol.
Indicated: 2.5 A
